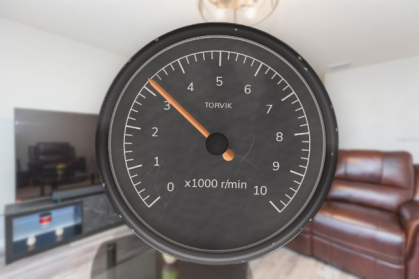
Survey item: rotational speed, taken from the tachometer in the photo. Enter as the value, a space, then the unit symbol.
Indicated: 3200 rpm
